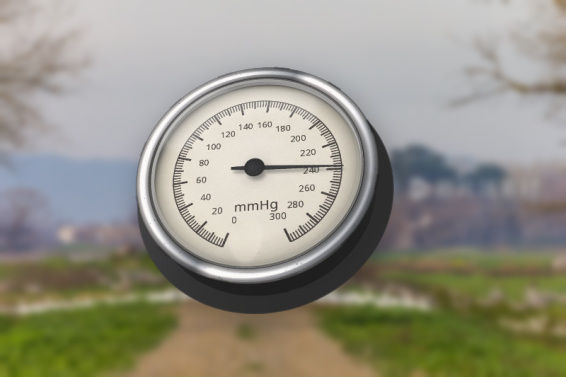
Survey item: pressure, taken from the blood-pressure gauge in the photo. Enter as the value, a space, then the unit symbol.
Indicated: 240 mmHg
